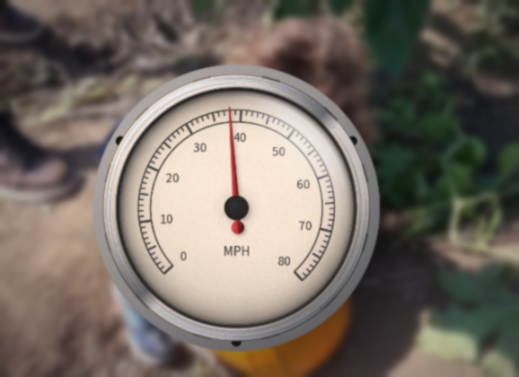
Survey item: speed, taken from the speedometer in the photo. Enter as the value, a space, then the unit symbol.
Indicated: 38 mph
